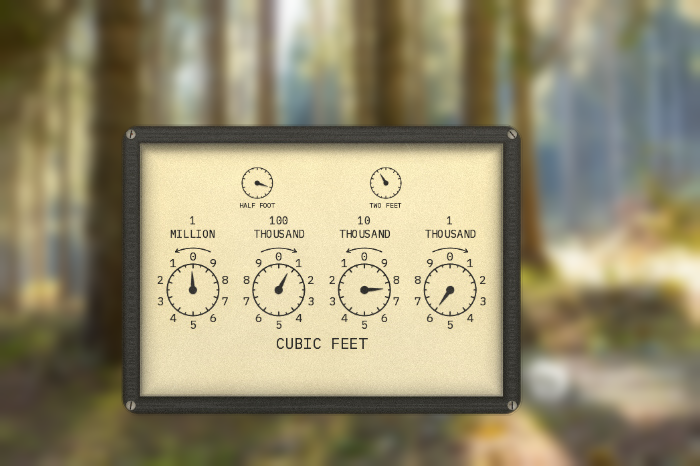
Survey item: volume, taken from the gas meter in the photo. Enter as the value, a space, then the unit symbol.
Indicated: 7600 ft³
